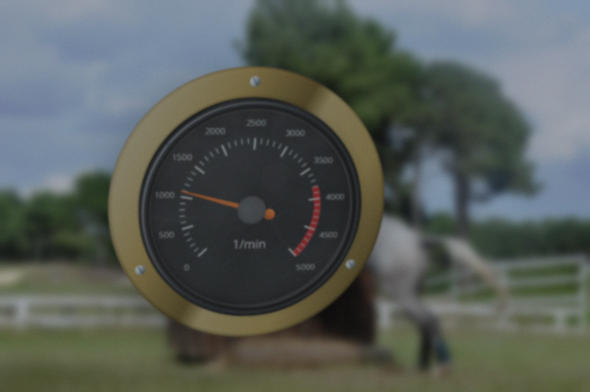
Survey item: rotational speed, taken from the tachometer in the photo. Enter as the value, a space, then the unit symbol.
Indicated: 1100 rpm
